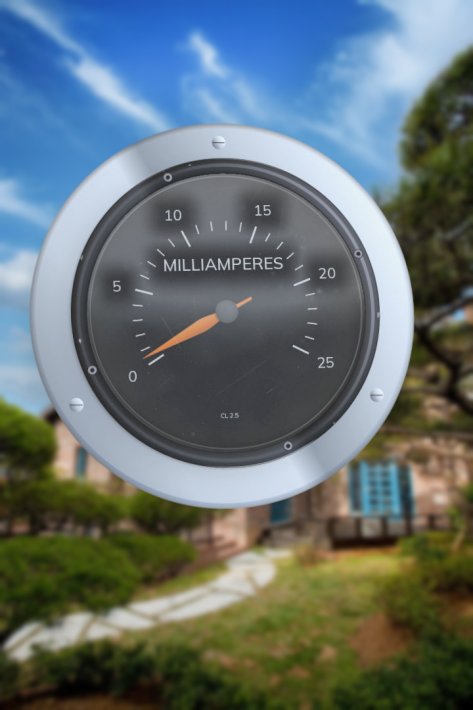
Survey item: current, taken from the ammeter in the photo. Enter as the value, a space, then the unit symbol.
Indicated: 0.5 mA
